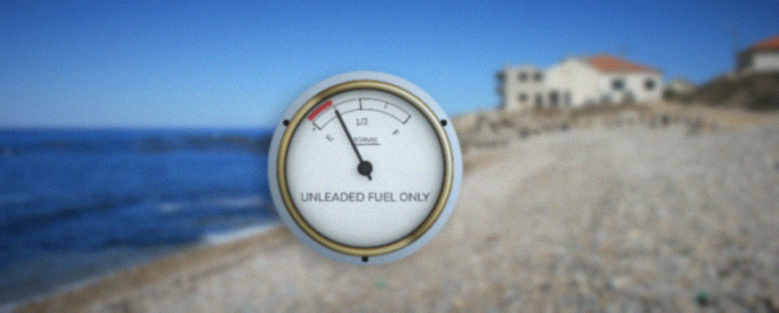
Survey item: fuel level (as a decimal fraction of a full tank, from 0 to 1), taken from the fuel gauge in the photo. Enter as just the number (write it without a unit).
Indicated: 0.25
